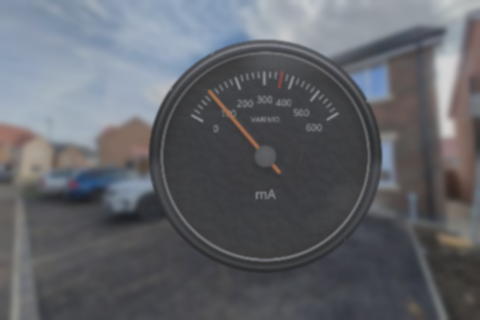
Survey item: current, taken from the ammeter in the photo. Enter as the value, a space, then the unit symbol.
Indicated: 100 mA
